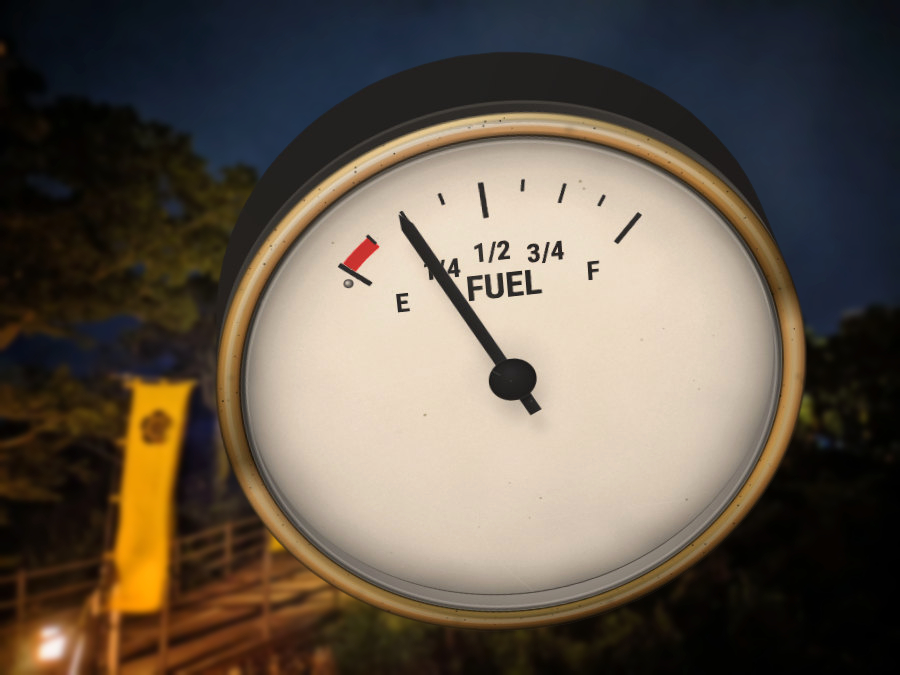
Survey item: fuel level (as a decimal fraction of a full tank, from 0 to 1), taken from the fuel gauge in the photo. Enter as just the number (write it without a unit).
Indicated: 0.25
